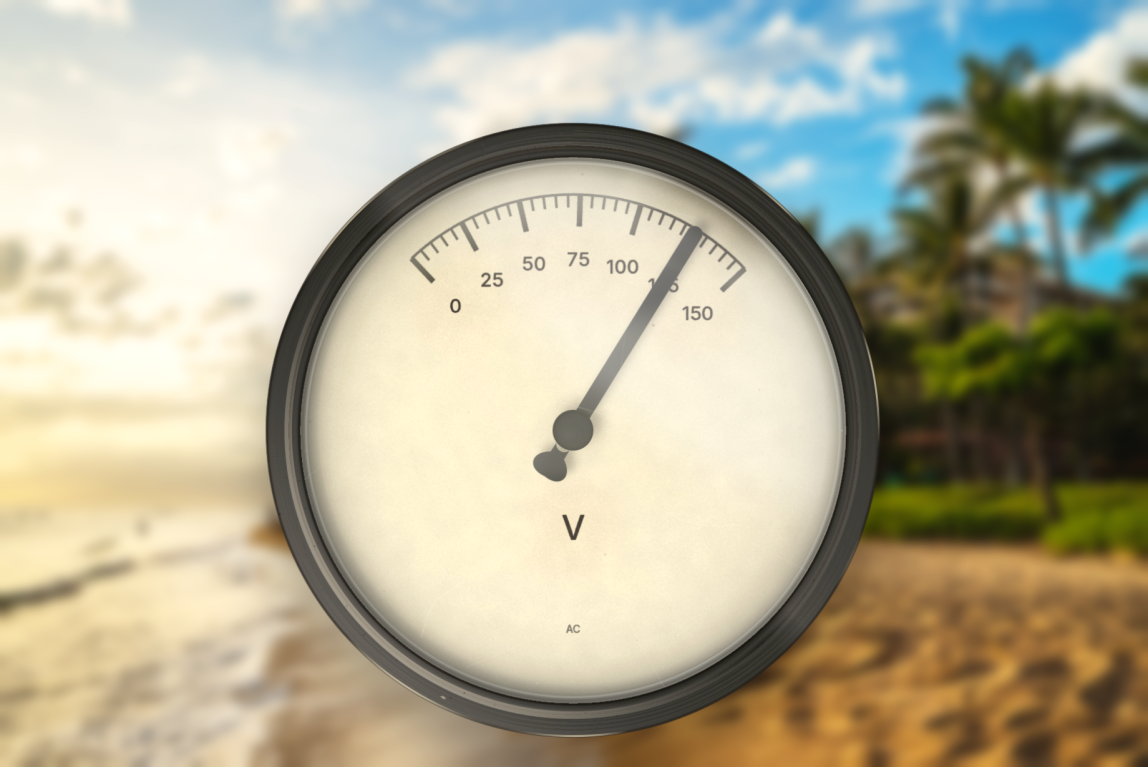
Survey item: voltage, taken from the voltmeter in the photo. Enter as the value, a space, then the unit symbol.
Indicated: 125 V
